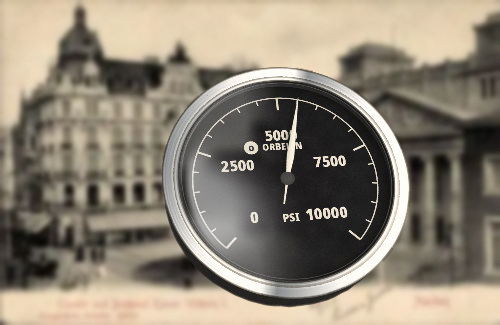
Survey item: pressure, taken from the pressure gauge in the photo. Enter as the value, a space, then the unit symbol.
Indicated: 5500 psi
